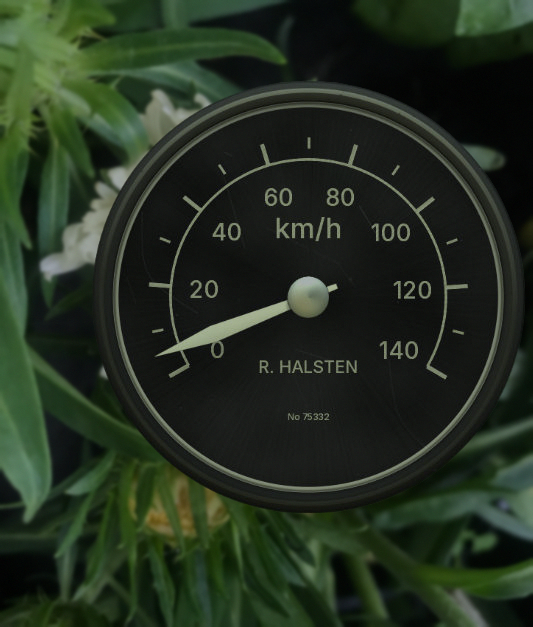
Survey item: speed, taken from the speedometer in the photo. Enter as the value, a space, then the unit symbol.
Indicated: 5 km/h
